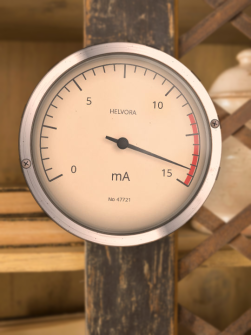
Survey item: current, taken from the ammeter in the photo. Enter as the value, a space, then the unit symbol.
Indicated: 14.25 mA
